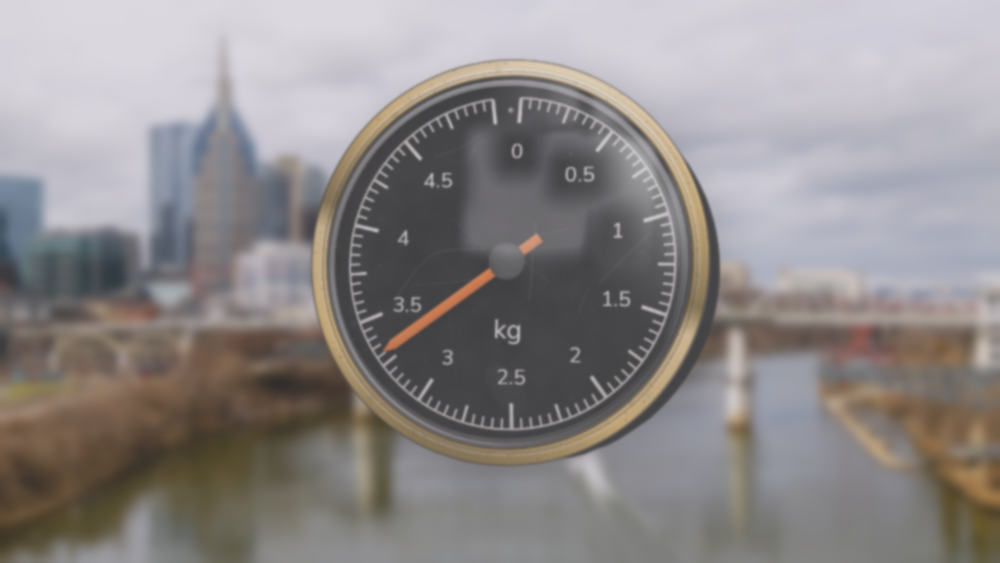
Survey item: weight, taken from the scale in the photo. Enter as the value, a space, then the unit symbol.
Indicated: 3.3 kg
